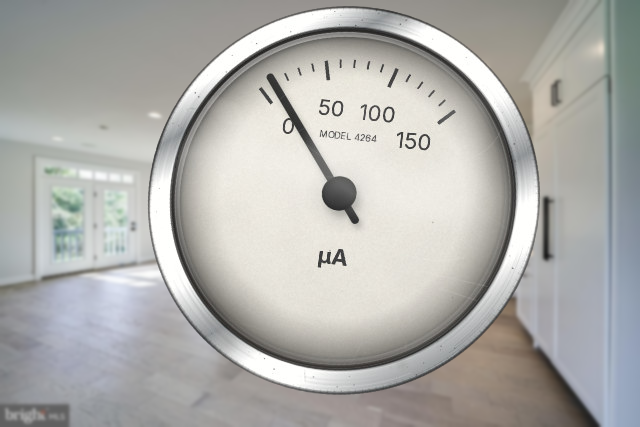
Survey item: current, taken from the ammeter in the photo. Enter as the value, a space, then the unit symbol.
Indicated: 10 µA
